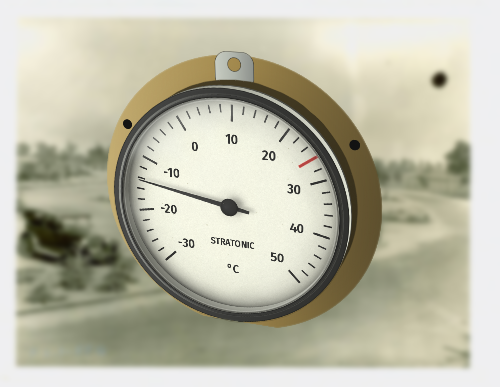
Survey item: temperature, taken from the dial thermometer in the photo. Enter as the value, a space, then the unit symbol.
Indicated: -14 °C
